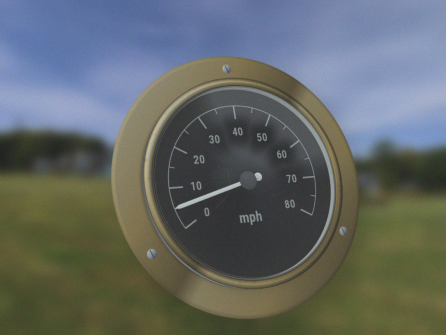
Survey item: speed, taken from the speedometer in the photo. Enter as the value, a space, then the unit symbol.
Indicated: 5 mph
